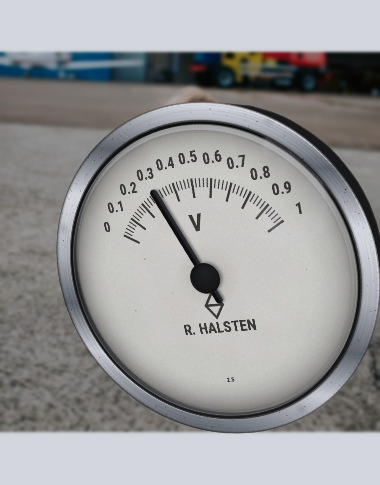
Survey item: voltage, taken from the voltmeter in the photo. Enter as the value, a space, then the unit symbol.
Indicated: 0.3 V
